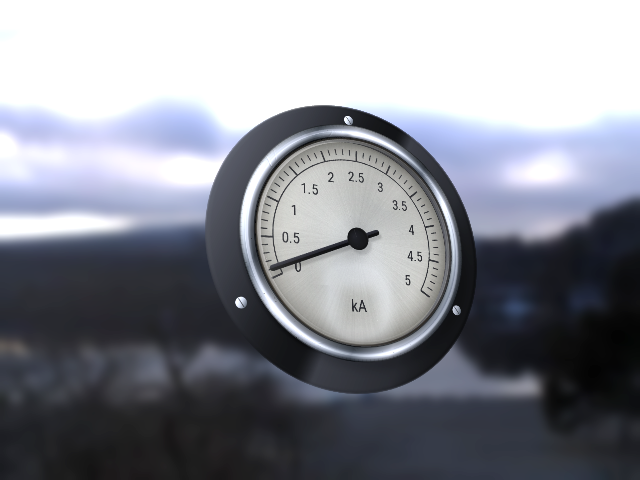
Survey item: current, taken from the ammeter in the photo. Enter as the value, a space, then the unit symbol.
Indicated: 0.1 kA
